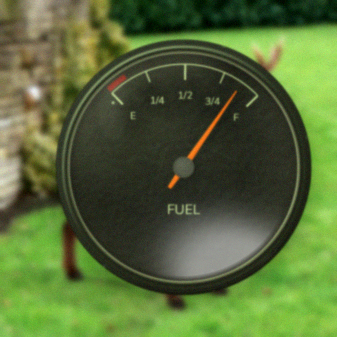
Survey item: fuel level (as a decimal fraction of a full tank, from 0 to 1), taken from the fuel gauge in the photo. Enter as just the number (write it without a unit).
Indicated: 0.875
